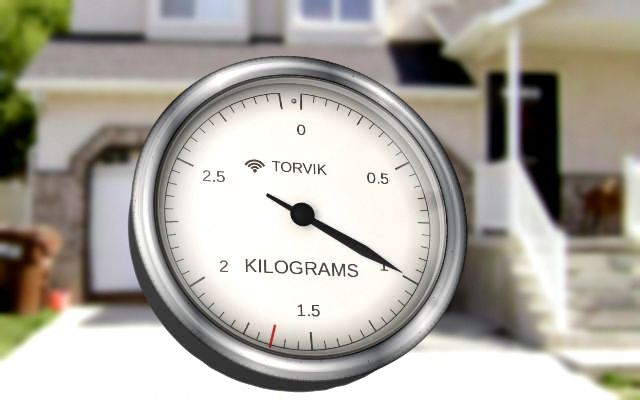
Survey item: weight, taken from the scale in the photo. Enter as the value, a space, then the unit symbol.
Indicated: 1 kg
